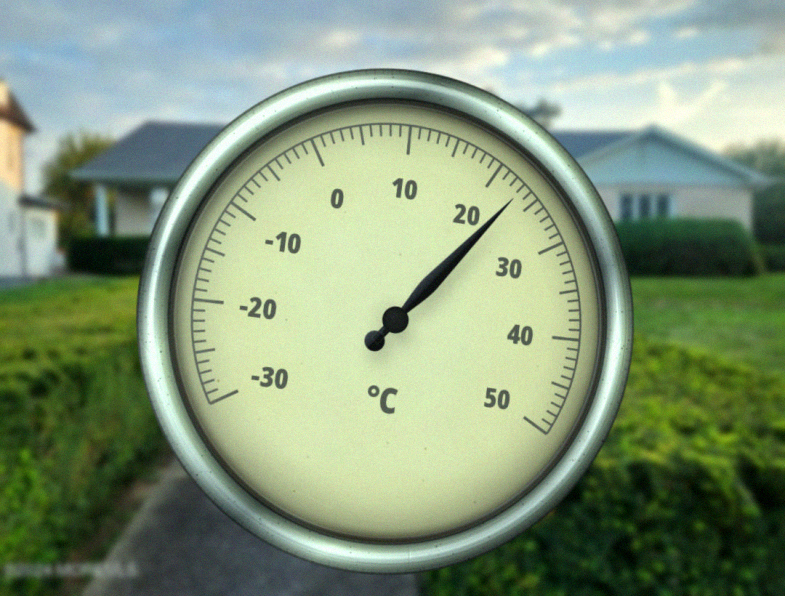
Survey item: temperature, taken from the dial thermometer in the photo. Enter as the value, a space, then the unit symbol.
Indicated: 23 °C
